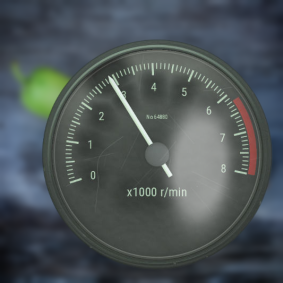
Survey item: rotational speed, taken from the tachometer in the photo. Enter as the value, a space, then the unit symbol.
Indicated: 2900 rpm
